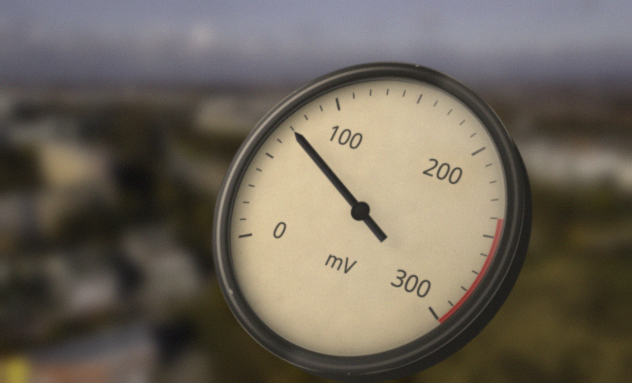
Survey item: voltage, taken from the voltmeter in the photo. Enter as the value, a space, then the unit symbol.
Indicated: 70 mV
